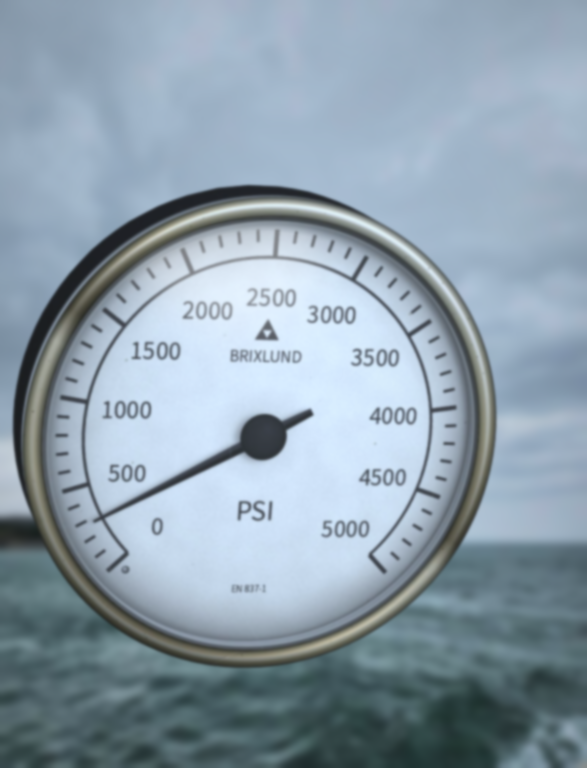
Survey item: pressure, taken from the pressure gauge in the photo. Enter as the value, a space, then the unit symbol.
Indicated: 300 psi
